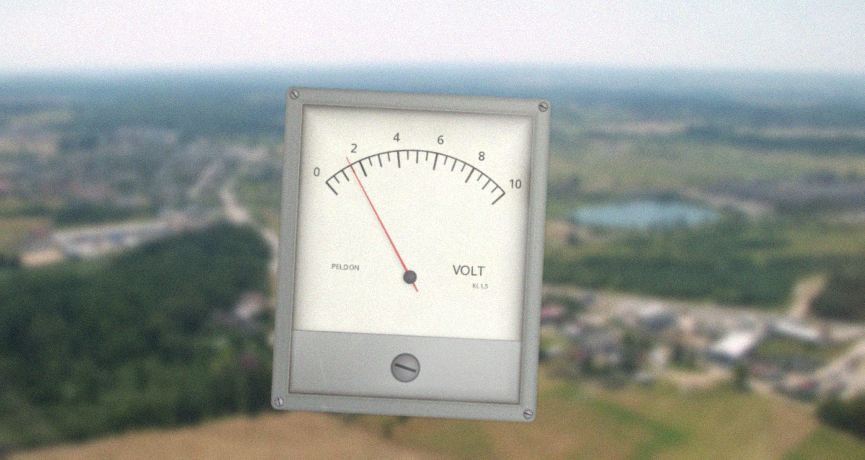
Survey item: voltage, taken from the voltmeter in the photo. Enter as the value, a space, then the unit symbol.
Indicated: 1.5 V
